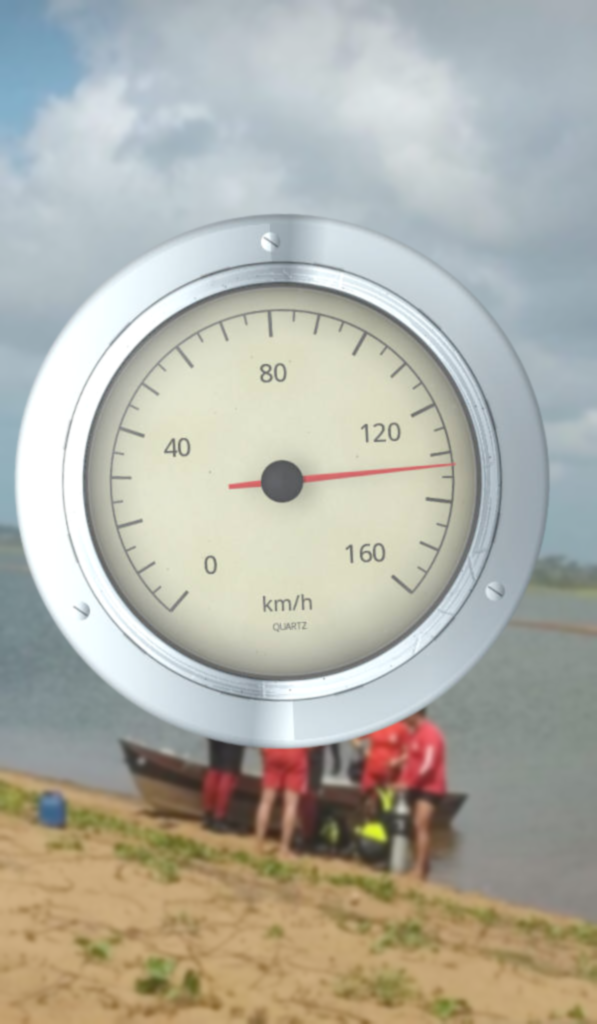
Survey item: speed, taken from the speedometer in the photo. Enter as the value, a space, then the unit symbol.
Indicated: 132.5 km/h
